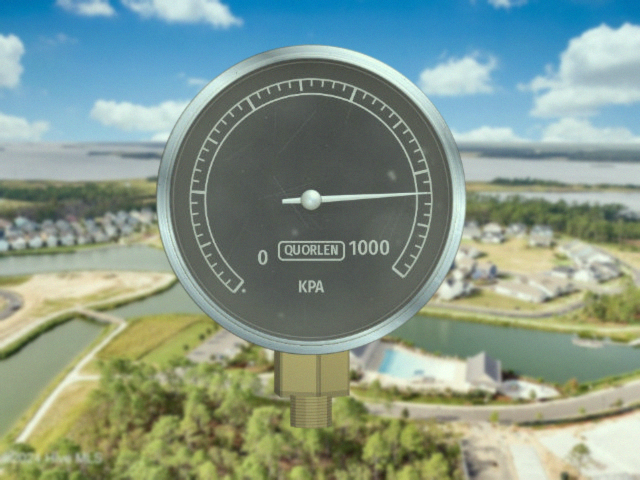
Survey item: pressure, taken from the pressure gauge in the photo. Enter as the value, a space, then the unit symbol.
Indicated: 840 kPa
